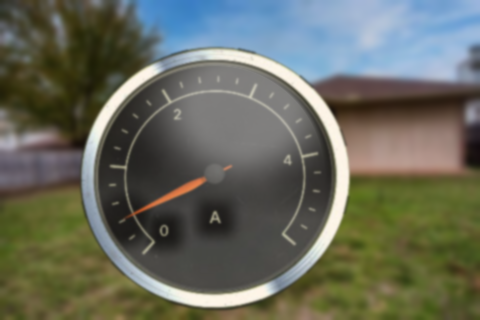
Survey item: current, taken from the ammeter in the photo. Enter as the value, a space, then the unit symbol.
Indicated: 0.4 A
